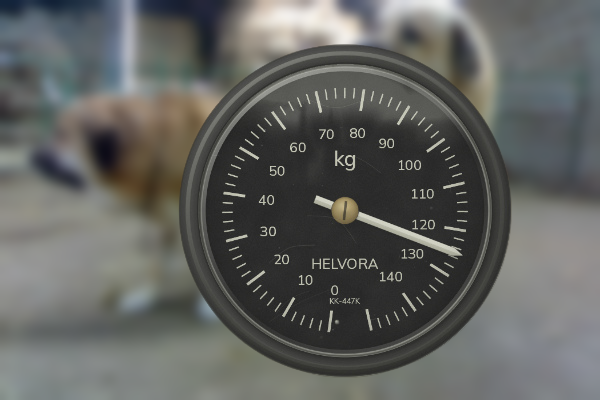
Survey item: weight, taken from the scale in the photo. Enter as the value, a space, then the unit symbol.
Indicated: 125 kg
